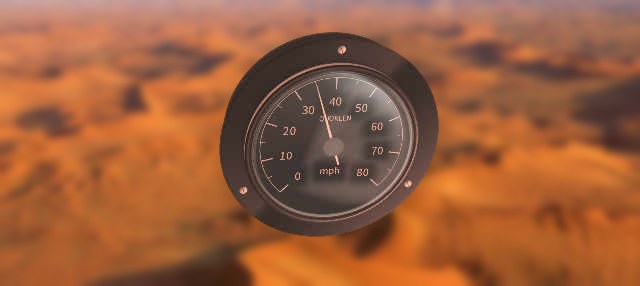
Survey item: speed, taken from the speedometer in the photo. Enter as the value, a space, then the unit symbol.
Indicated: 35 mph
